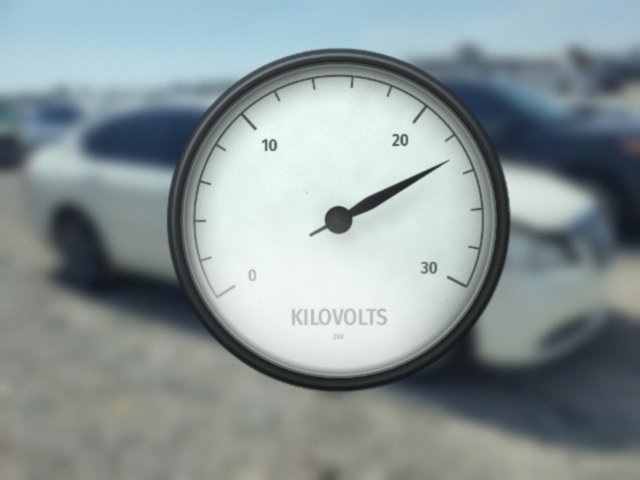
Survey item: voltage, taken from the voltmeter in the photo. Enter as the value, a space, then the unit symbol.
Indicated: 23 kV
